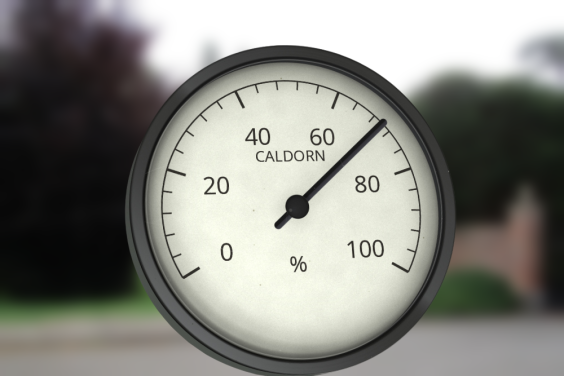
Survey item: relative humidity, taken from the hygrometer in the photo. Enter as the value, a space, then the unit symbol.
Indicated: 70 %
